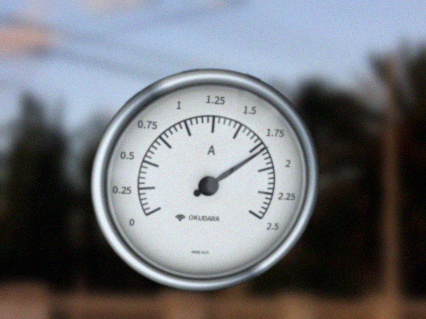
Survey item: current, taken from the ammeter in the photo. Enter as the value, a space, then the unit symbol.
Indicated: 1.8 A
